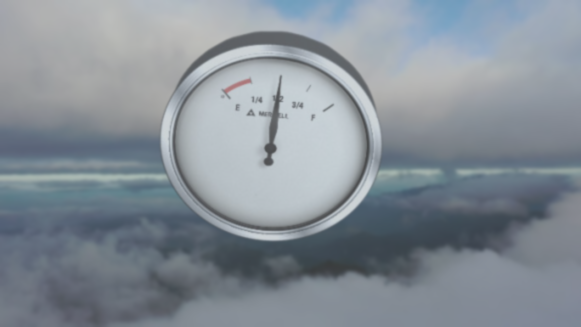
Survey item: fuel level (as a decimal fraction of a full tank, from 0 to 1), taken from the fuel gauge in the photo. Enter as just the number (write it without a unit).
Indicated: 0.5
